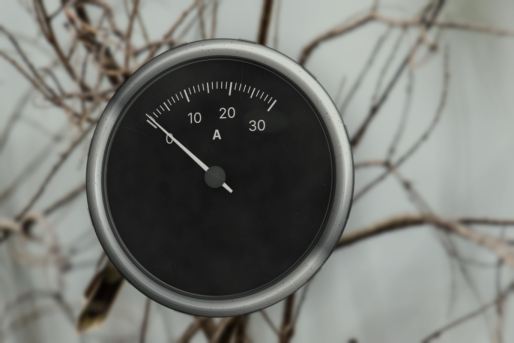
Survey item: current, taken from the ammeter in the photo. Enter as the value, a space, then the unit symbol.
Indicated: 1 A
